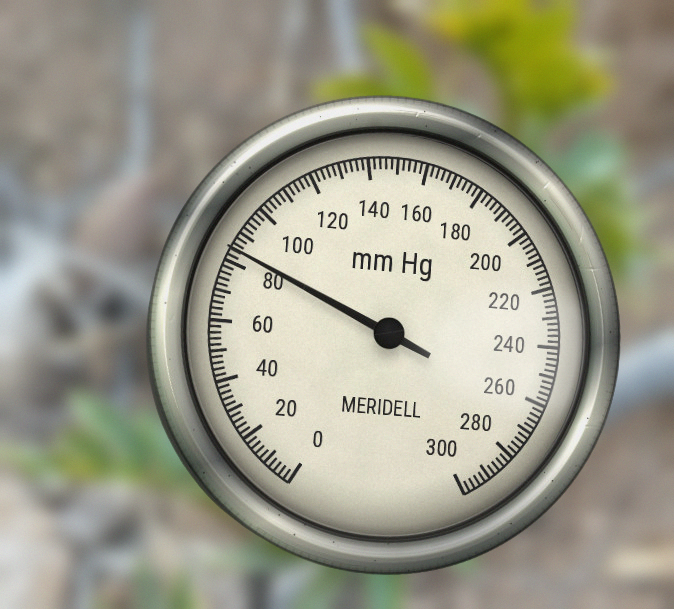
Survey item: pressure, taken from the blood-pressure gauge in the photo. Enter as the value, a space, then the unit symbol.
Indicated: 84 mmHg
